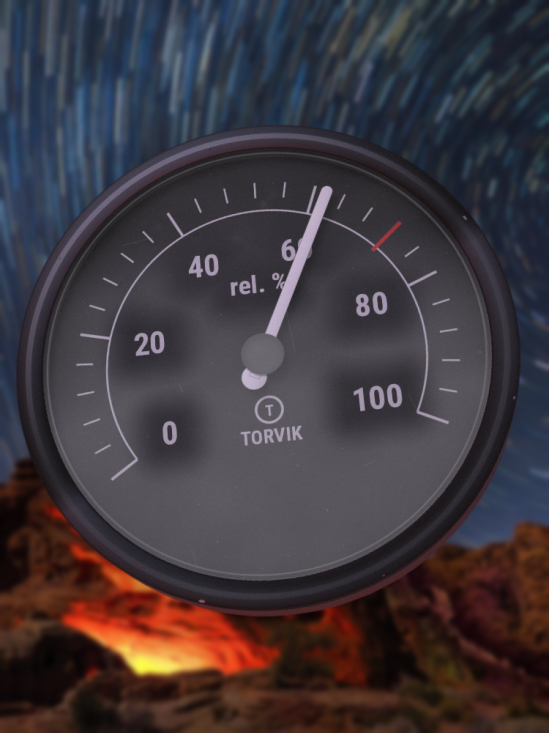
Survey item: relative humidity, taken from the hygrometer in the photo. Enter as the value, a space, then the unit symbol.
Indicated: 62 %
